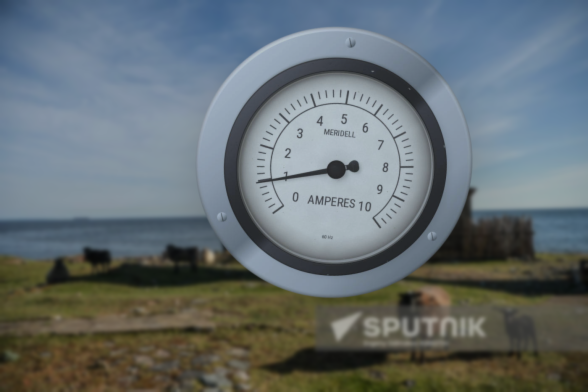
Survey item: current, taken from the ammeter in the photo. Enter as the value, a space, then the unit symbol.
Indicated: 1 A
